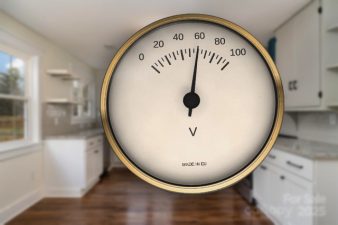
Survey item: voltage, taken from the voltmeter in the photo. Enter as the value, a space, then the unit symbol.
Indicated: 60 V
